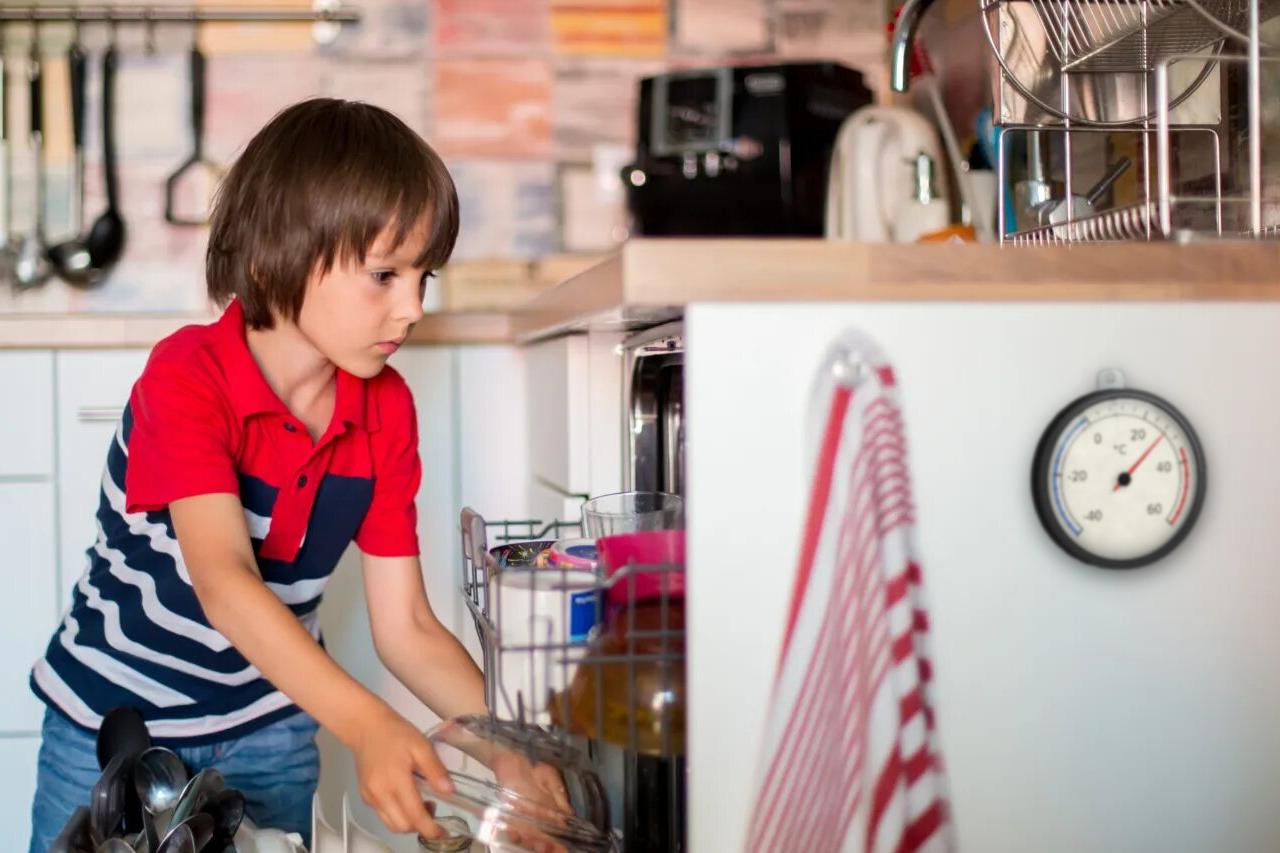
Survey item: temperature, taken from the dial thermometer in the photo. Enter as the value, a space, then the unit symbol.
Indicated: 28 °C
